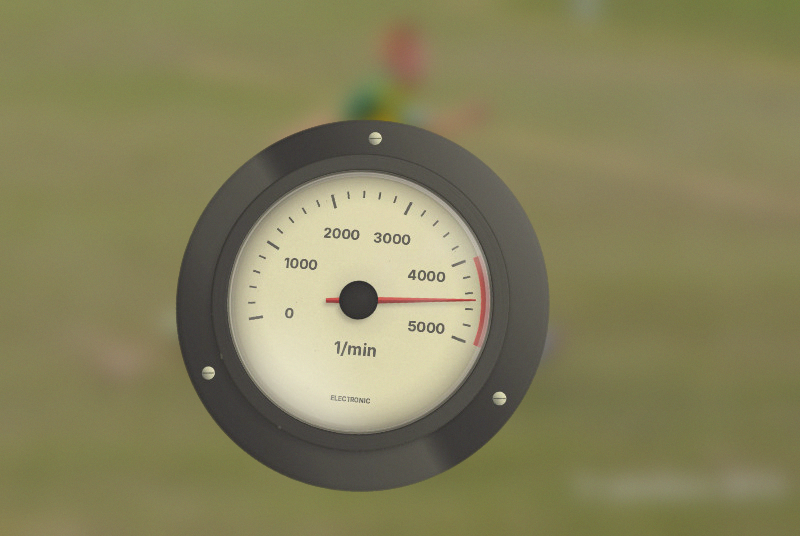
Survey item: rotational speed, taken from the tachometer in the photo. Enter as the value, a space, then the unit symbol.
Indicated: 4500 rpm
